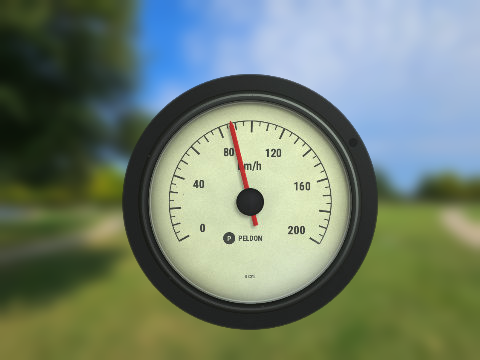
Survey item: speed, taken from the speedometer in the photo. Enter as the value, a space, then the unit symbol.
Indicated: 87.5 km/h
